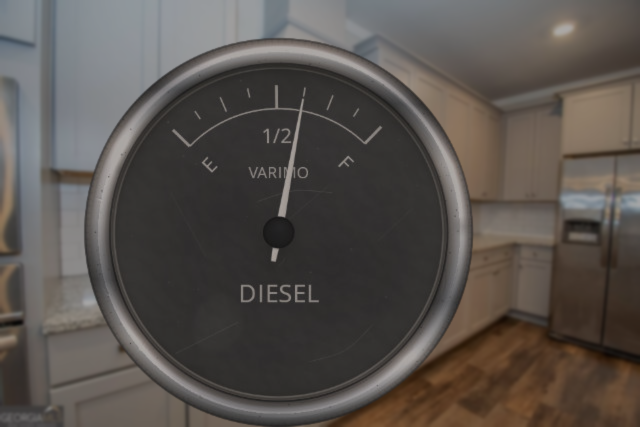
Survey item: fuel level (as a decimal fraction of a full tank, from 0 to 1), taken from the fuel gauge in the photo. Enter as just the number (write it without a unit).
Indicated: 0.625
